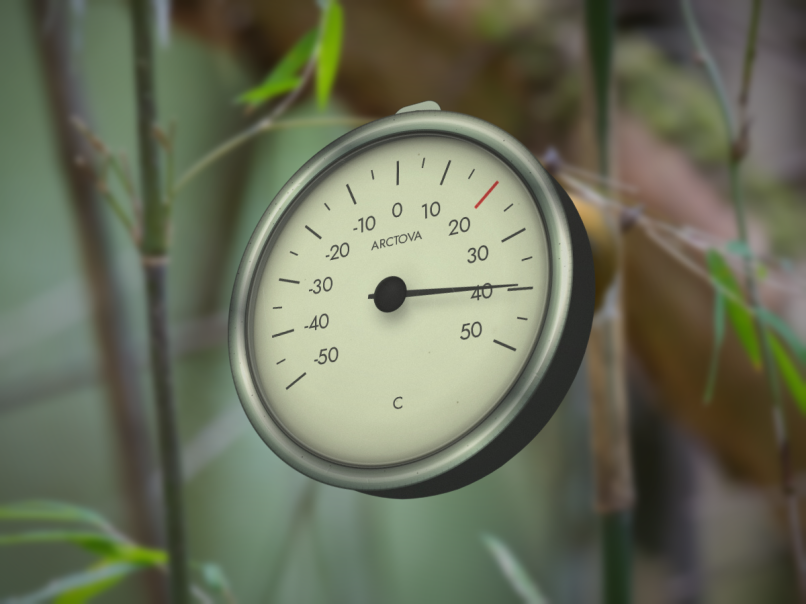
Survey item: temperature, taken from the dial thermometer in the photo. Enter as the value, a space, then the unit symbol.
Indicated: 40 °C
